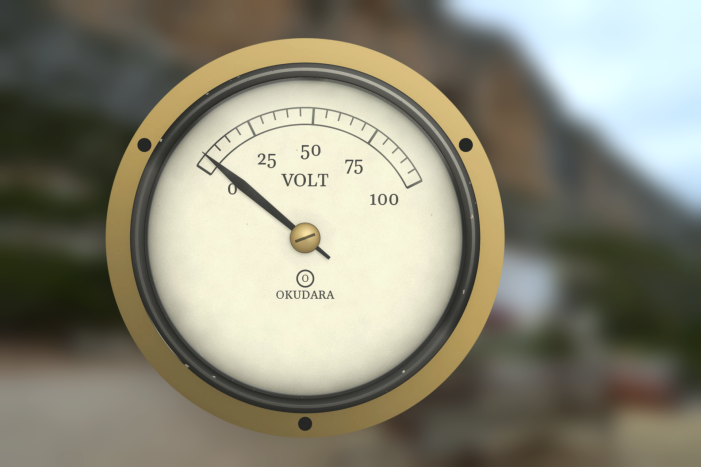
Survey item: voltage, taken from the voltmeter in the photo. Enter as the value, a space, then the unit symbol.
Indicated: 5 V
